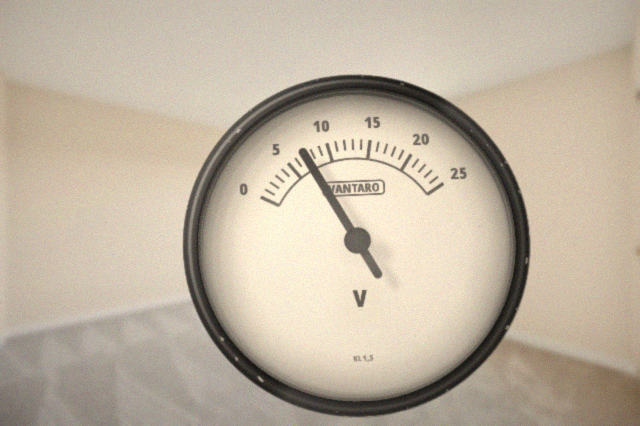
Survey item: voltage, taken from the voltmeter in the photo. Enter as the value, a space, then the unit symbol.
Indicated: 7 V
